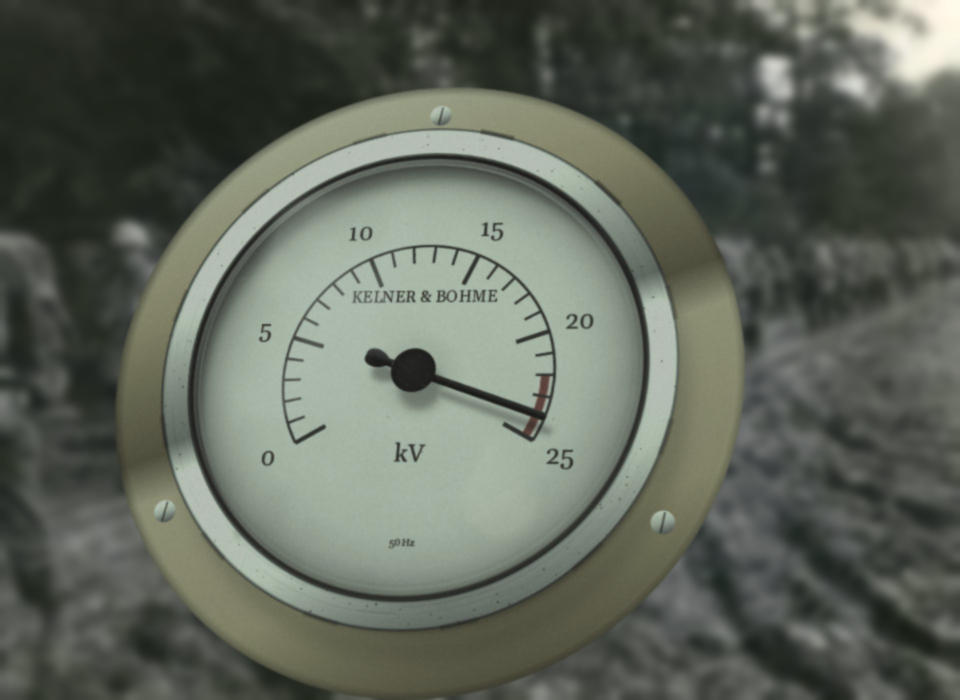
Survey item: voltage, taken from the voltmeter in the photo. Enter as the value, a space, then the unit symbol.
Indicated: 24 kV
